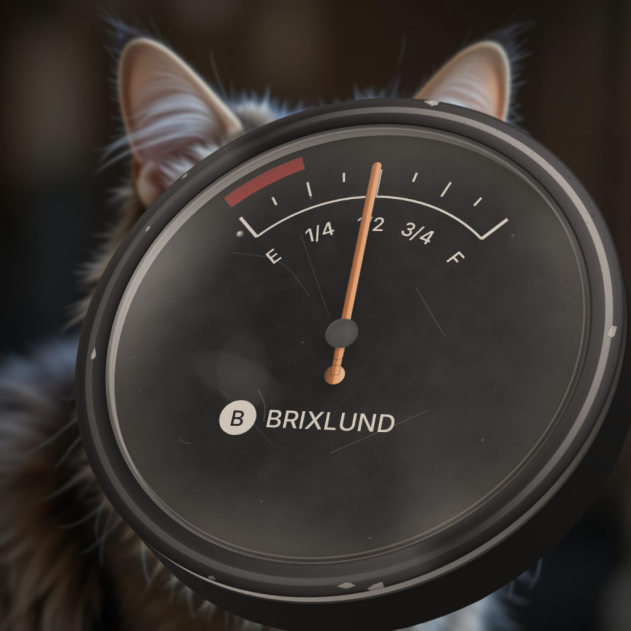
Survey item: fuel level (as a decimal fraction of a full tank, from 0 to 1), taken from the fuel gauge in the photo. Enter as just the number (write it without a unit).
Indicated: 0.5
